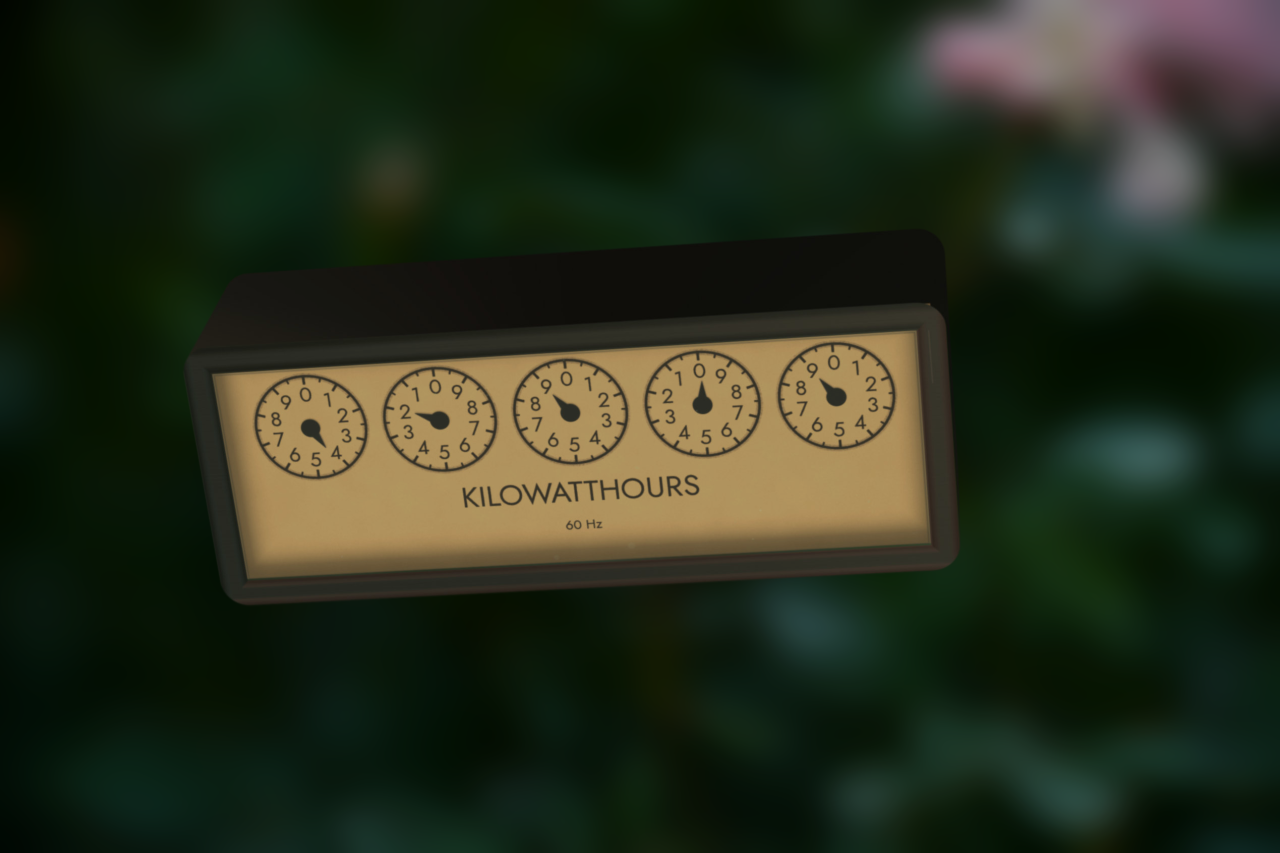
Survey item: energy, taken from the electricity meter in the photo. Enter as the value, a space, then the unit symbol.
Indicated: 41899 kWh
